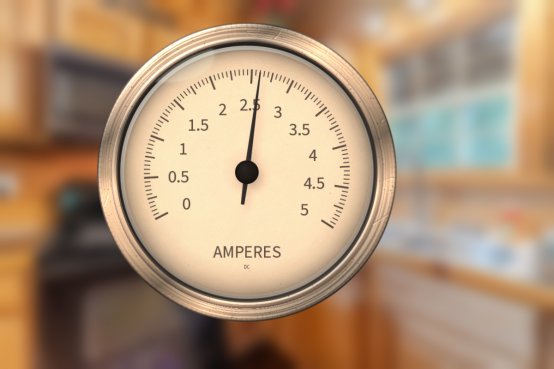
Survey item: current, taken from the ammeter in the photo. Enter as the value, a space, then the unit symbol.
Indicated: 2.6 A
